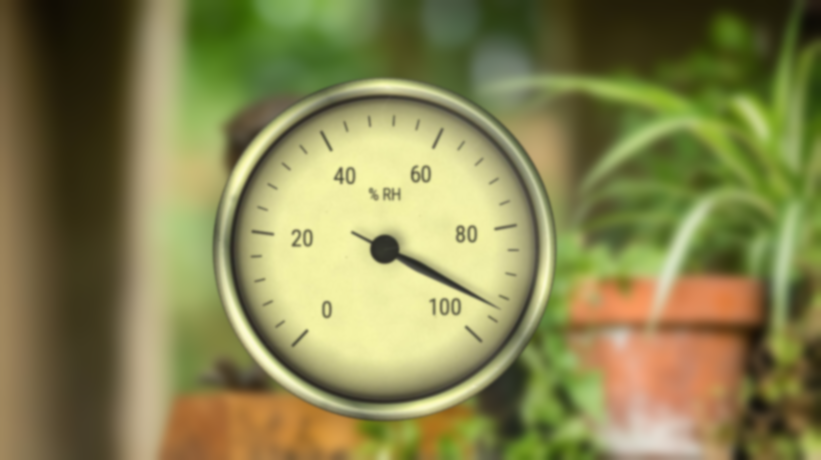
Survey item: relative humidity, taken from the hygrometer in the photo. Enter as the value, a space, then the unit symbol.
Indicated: 94 %
